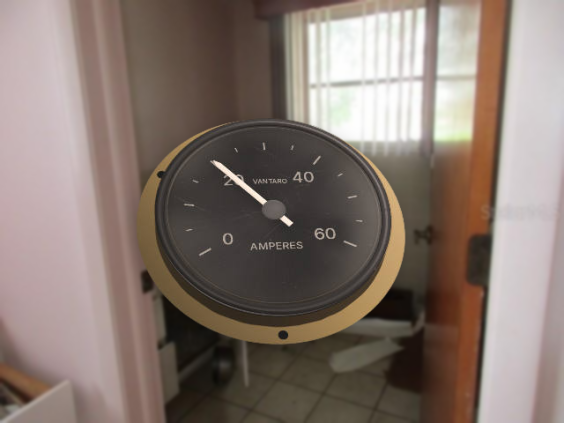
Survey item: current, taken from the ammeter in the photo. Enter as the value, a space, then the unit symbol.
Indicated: 20 A
